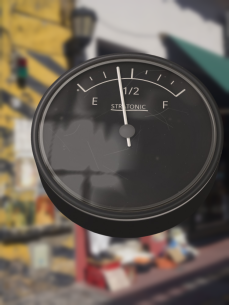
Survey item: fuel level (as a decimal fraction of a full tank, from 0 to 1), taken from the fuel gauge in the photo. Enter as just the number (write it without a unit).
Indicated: 0.375
